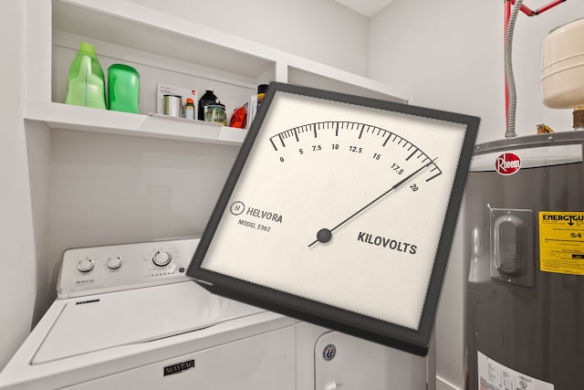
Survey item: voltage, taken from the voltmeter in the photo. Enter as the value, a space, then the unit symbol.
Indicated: 19 kV
